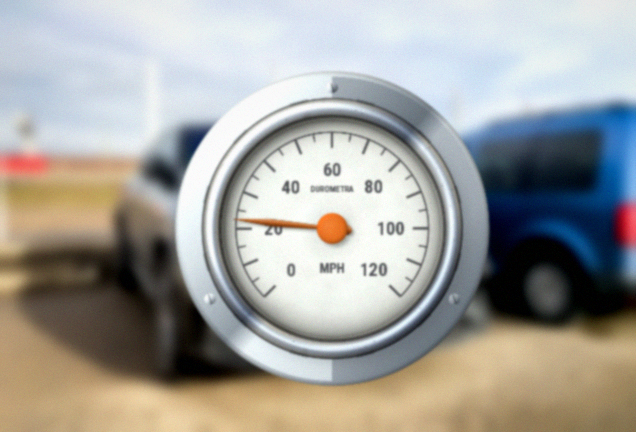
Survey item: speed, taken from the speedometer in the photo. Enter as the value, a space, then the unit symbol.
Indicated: 22.5 mph
